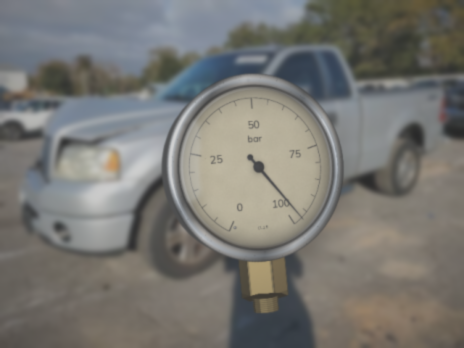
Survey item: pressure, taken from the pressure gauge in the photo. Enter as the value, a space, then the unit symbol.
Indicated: 97.5 bar
